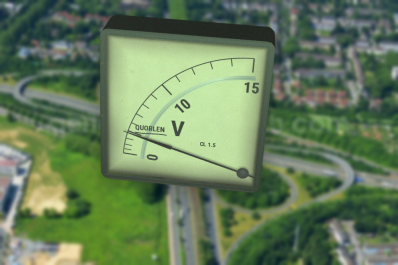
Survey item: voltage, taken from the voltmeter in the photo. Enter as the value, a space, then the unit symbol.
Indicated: 5 V
